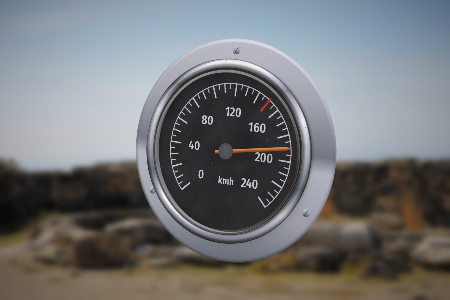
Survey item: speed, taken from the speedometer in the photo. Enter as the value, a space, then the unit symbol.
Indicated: 190 km/h
